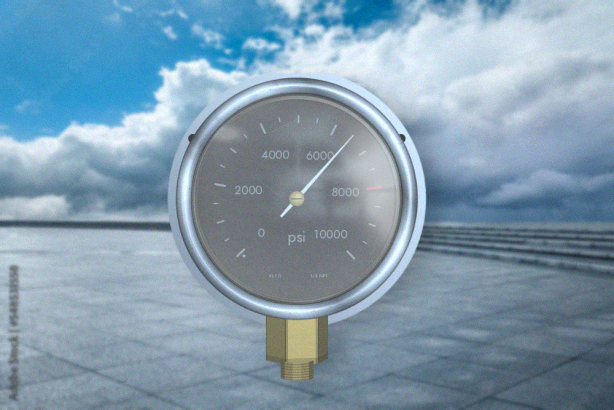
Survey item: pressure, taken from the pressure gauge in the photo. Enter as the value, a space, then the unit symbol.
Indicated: 6500 psi
